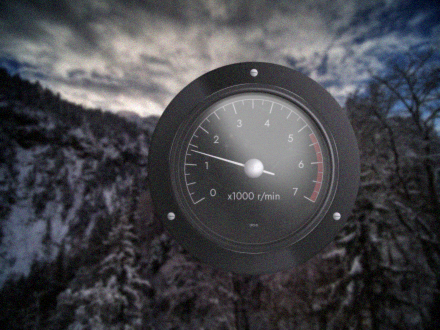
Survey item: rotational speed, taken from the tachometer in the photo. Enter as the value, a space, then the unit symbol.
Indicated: 1375 rpm
